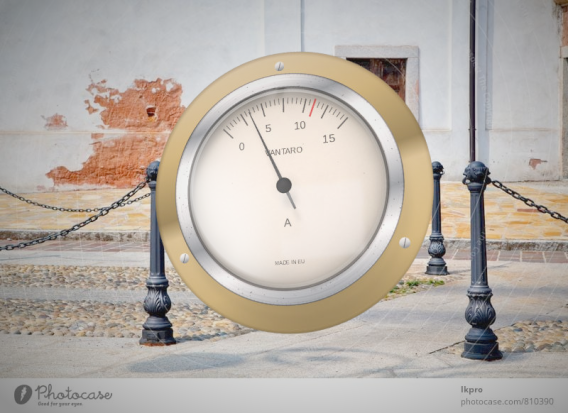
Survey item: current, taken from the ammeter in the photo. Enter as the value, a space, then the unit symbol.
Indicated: 3.5 A
